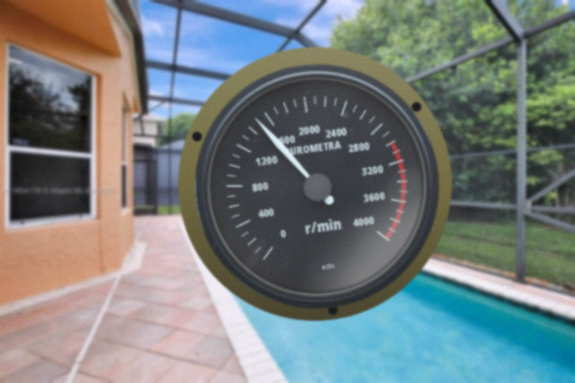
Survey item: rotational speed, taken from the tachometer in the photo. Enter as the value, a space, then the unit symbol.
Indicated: 1500 rpm
